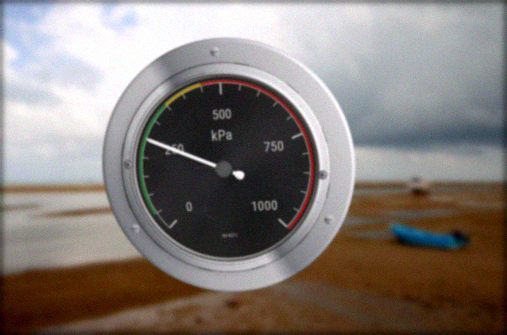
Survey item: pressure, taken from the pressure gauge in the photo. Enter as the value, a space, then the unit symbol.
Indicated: 250 kPa
